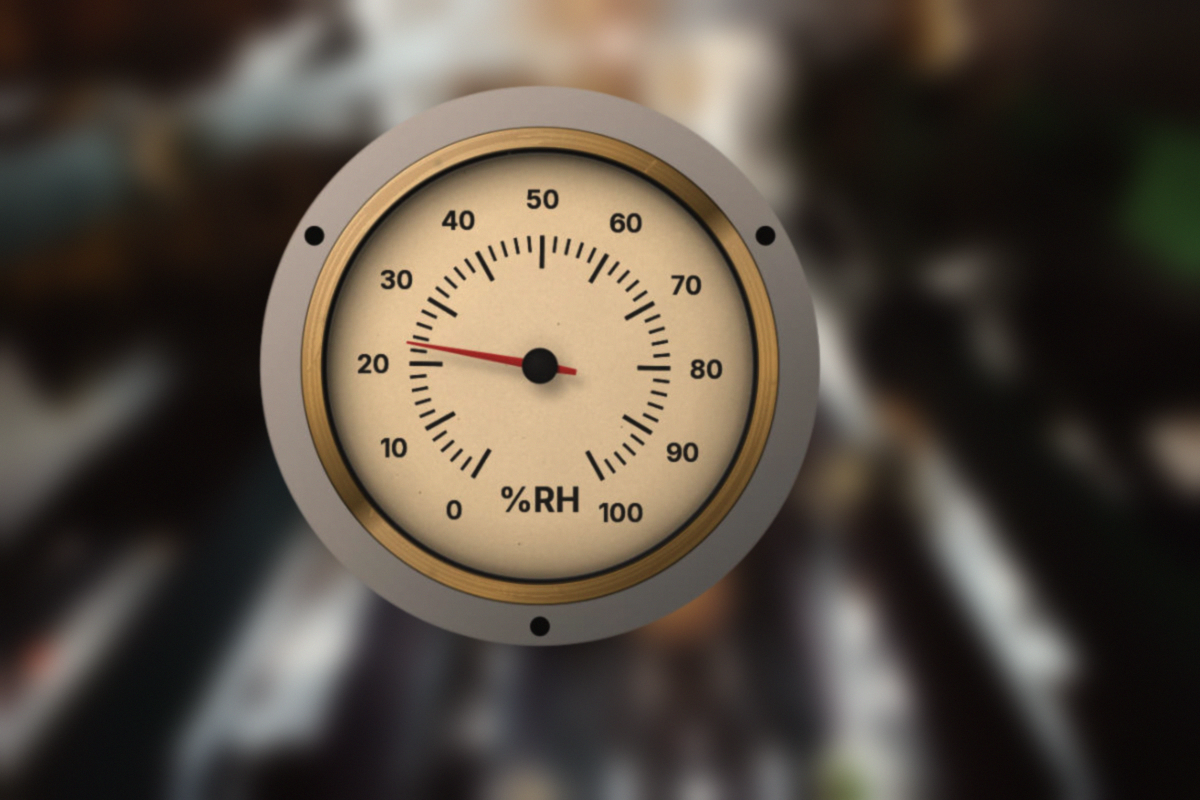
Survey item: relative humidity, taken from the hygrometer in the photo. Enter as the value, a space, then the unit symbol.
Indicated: 23 %
